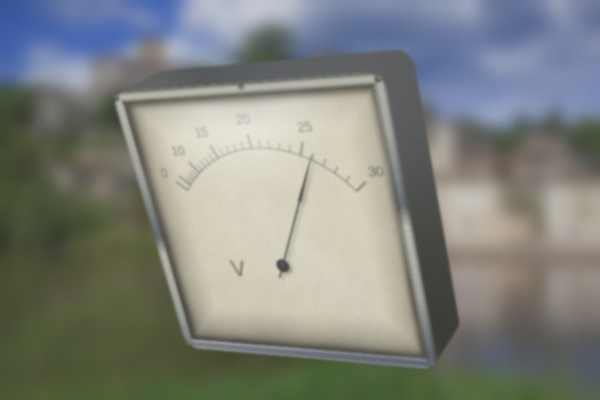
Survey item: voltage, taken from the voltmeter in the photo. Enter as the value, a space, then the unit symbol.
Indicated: 26 V
